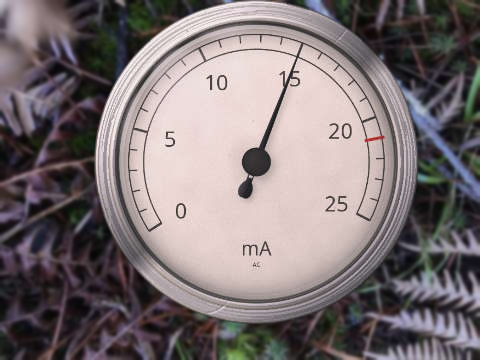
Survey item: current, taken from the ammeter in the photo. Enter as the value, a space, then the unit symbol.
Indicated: 15 mA
